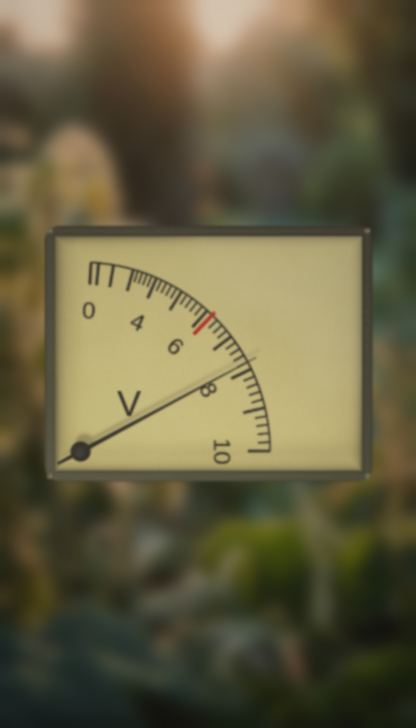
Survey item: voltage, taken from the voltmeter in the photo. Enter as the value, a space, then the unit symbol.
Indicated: 7.8 V
